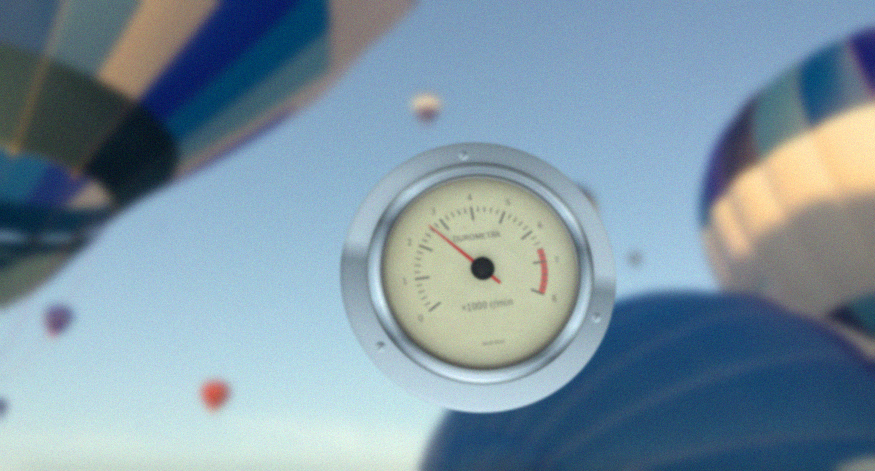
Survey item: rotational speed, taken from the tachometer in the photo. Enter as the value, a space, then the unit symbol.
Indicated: 2600 rpm
